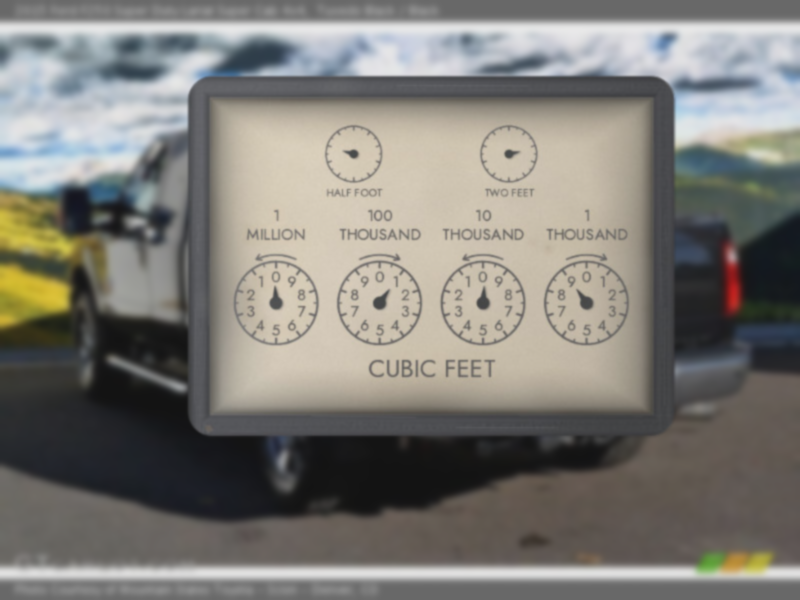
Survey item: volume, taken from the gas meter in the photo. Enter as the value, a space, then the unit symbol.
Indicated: 9900 ft³
